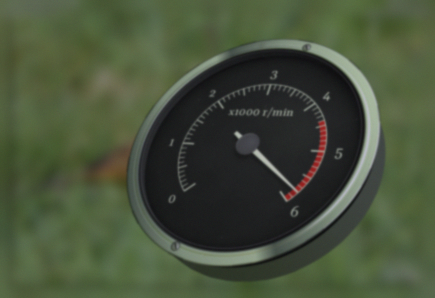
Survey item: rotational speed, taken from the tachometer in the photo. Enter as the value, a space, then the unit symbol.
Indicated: 5800 rpm
